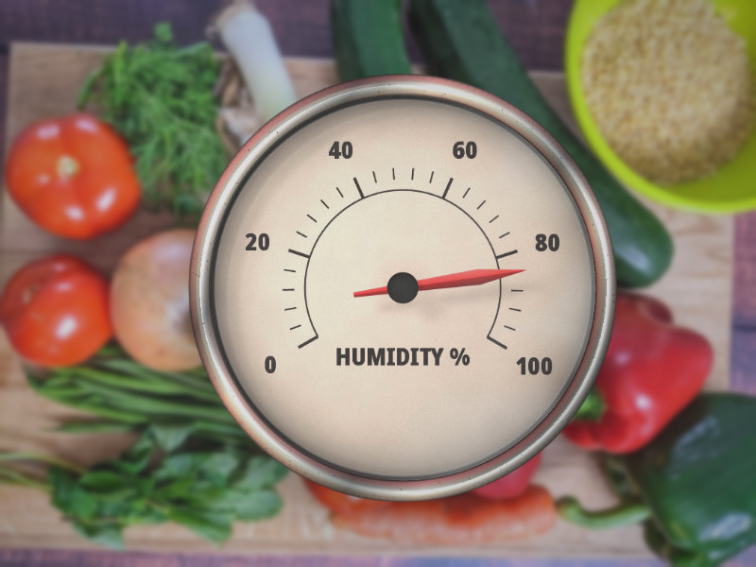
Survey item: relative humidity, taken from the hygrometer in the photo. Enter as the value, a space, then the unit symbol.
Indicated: 84 %
